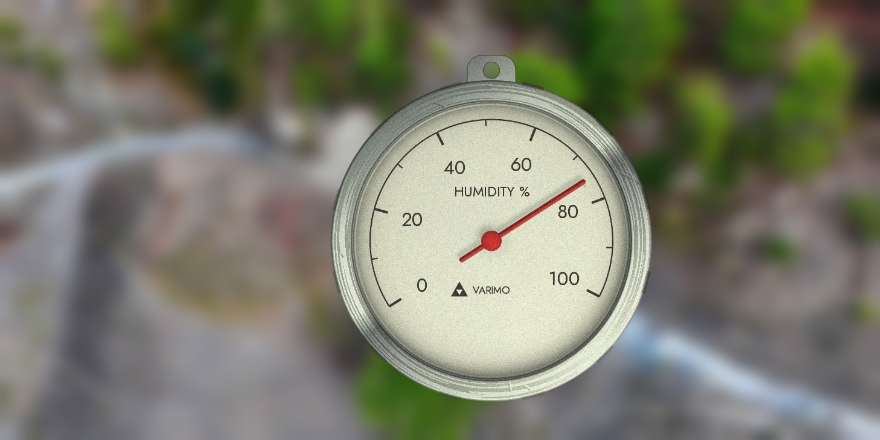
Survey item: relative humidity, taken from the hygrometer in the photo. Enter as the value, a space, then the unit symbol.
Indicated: 75 %
